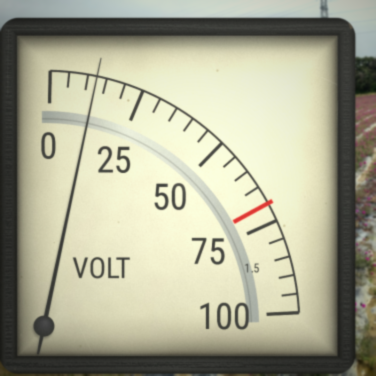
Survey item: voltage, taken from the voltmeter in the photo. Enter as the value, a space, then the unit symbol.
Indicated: 12.5 V
